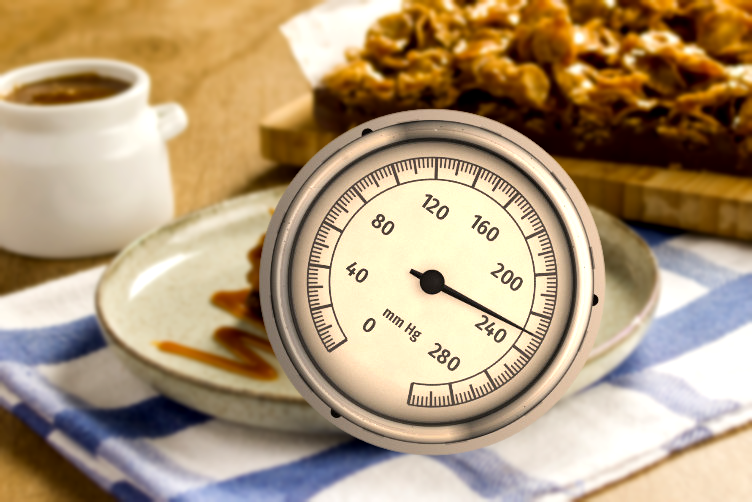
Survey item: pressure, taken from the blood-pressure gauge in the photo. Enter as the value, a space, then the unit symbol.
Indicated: 230 mmHg
